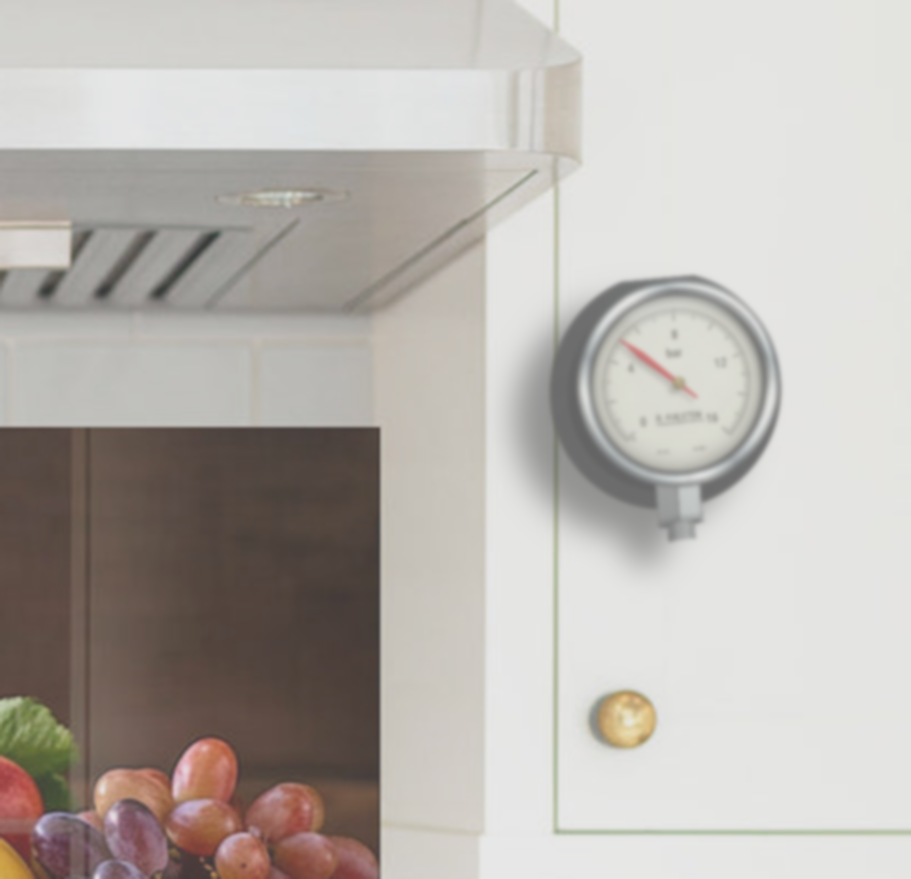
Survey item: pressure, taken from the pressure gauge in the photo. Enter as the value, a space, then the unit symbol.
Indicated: 5 bar
